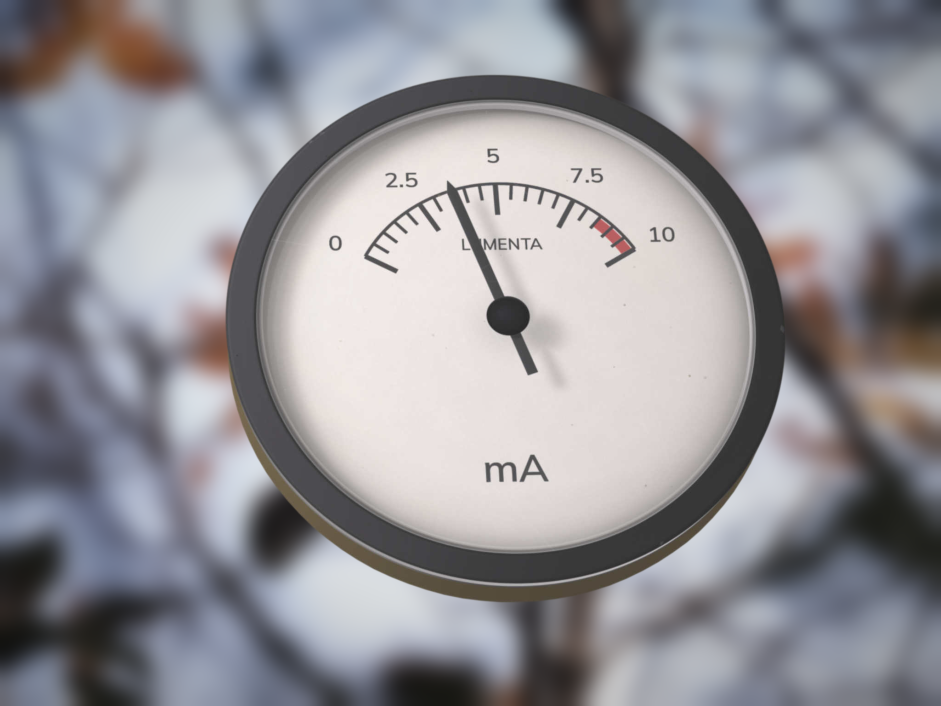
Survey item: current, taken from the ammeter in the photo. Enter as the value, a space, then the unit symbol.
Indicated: 3.5 mA
